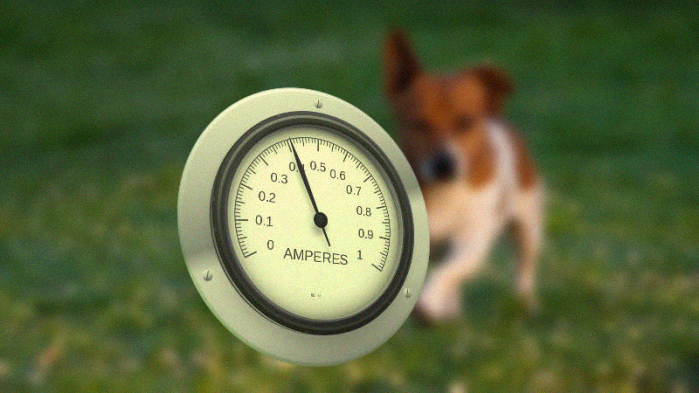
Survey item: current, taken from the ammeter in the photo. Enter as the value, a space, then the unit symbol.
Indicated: 0.4 A
